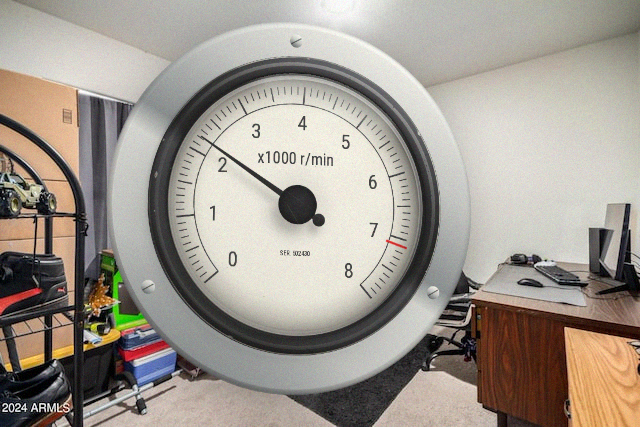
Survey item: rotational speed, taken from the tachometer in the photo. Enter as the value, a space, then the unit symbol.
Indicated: 2200 rpm
